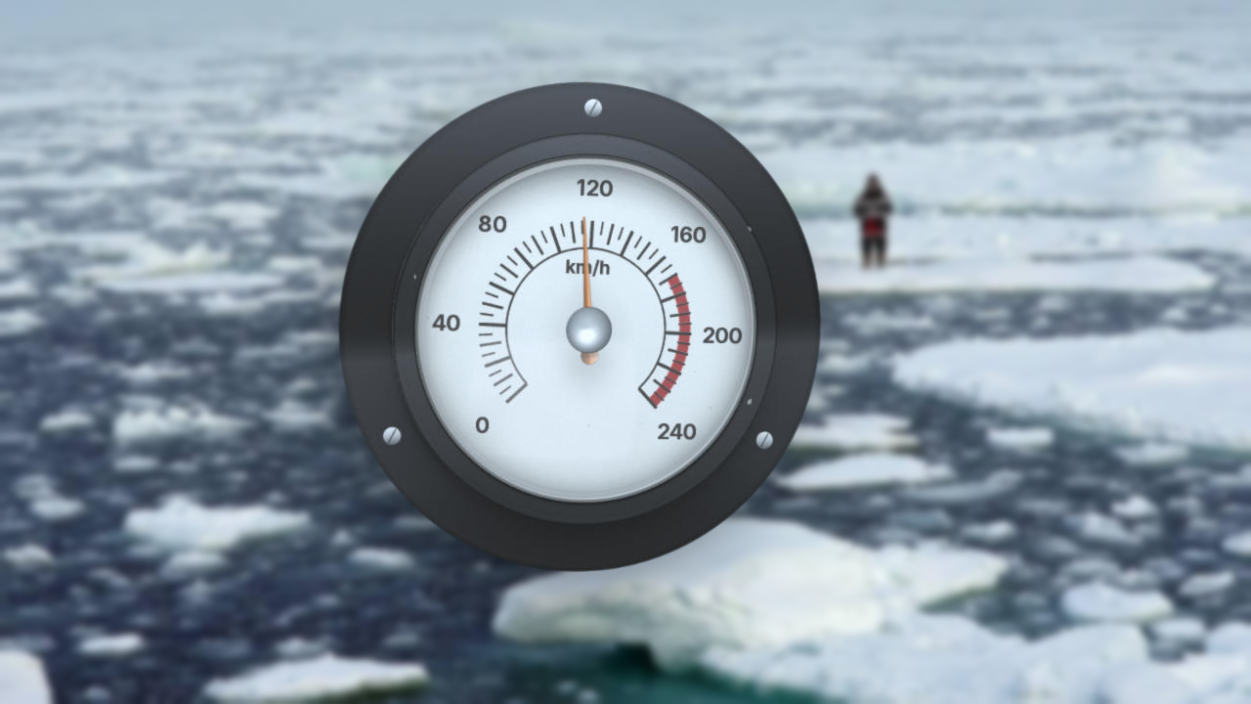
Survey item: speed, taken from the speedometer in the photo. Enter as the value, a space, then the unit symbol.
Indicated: 115 km/h
